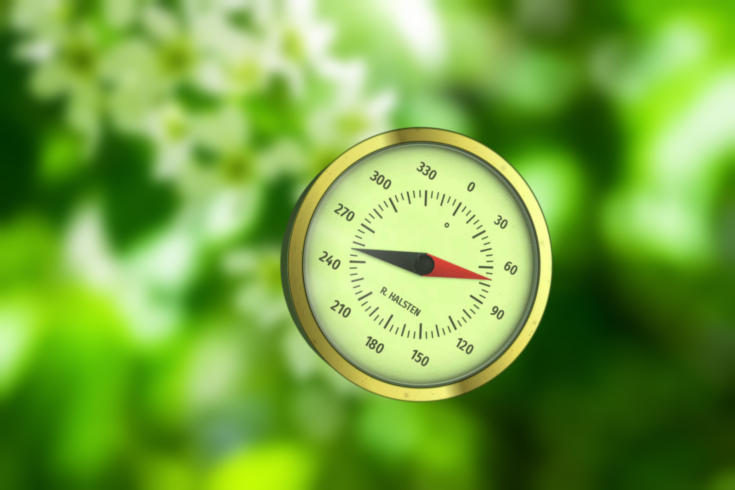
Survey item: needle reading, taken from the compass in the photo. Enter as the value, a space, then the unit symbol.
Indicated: 70 °
